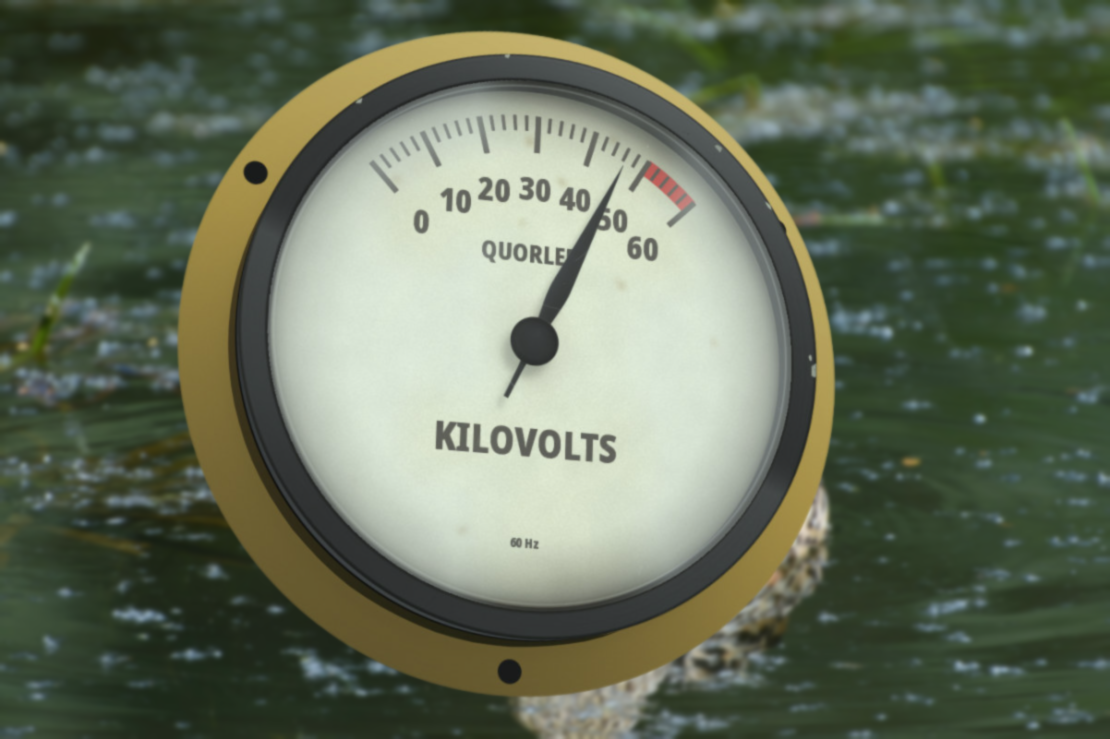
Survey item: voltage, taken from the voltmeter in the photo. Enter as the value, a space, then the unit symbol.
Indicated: 46 kV
